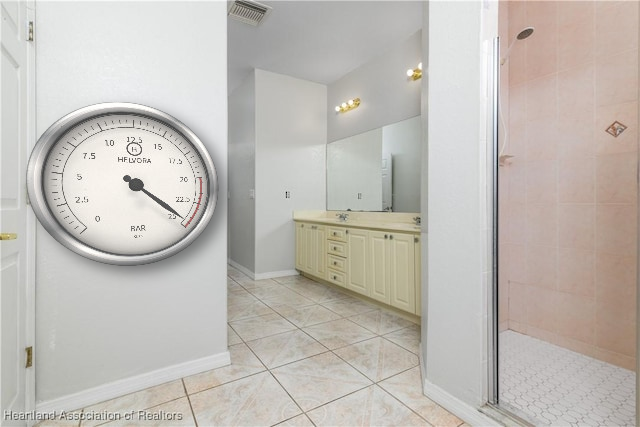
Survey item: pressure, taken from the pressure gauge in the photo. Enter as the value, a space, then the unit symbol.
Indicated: 24.5 bar
